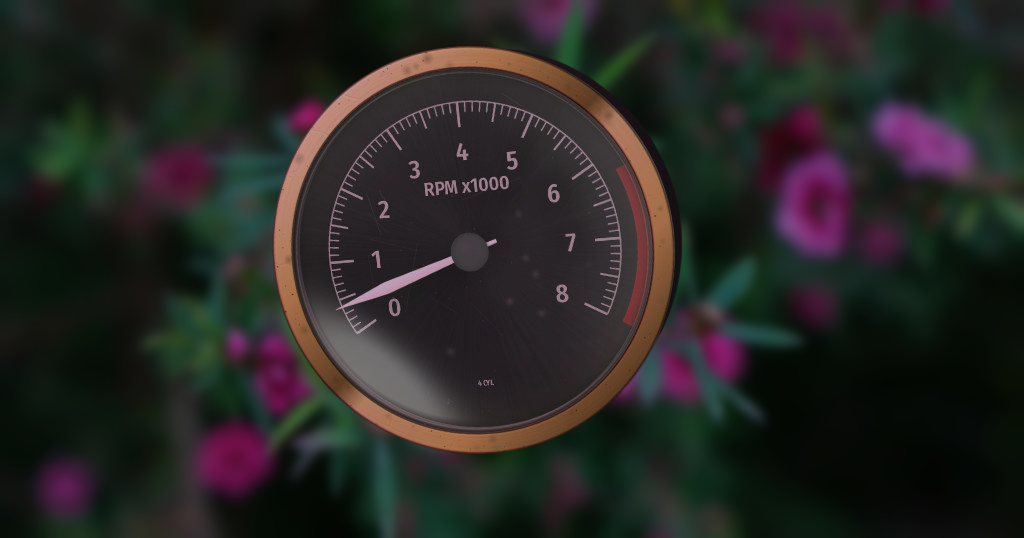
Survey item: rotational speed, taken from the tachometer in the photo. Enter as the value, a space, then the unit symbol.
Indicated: 400 rpm
